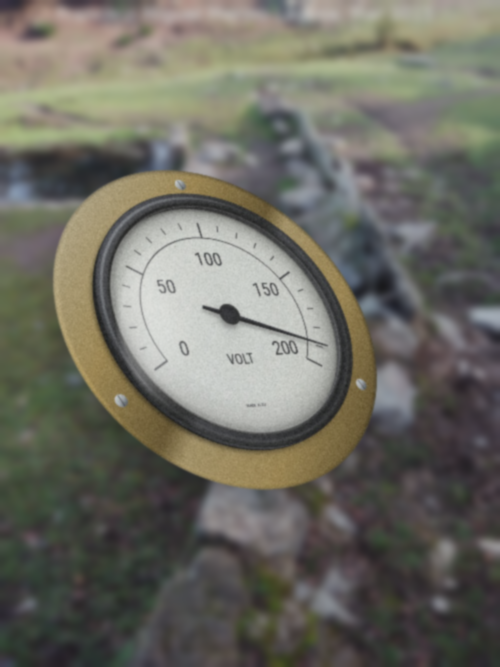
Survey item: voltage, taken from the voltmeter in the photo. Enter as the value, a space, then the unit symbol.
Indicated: 190 V
